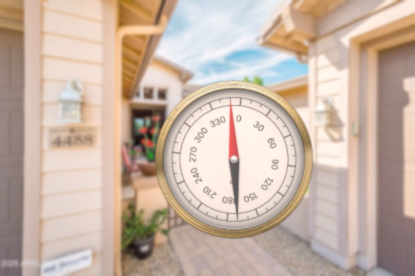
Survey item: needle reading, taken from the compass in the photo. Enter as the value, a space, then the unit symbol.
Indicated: 350 °
